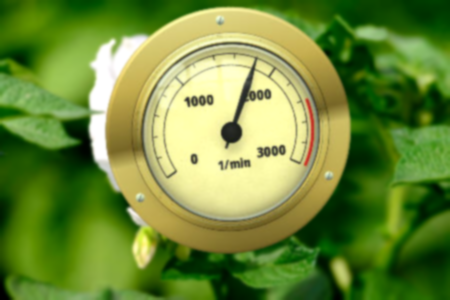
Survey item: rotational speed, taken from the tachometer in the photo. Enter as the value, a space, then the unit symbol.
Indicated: 1800 rpm
